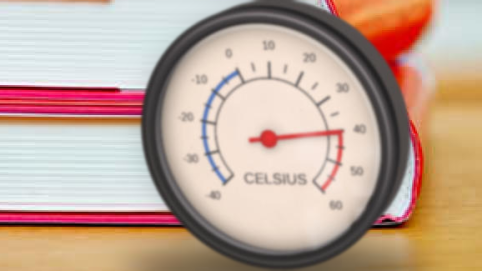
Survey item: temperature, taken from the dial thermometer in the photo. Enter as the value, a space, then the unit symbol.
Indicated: 40 °C
